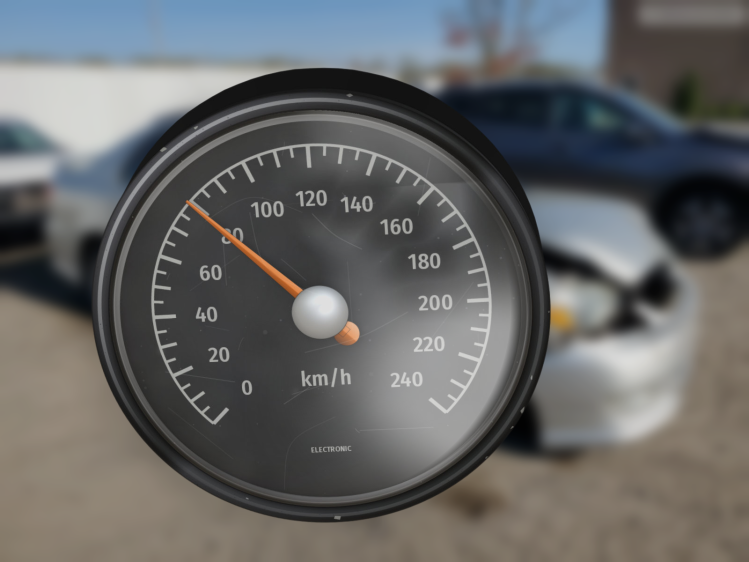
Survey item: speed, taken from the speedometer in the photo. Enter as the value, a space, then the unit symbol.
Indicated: 80 km/h
